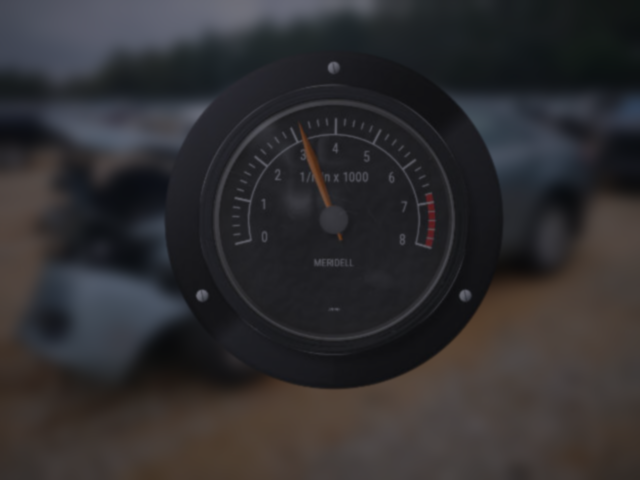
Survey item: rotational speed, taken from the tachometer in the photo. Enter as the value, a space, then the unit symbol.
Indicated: 3200 rpm
